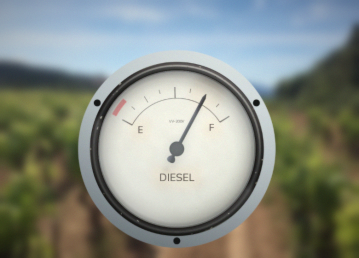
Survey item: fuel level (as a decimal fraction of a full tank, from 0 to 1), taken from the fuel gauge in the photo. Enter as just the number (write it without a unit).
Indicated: 0.75
